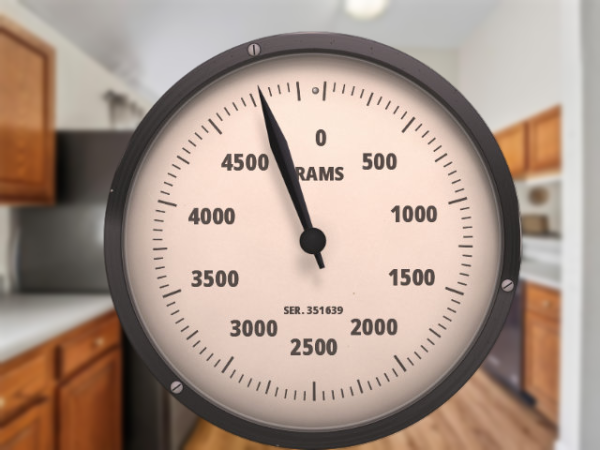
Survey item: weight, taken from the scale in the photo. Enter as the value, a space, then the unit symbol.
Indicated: 4800 g
